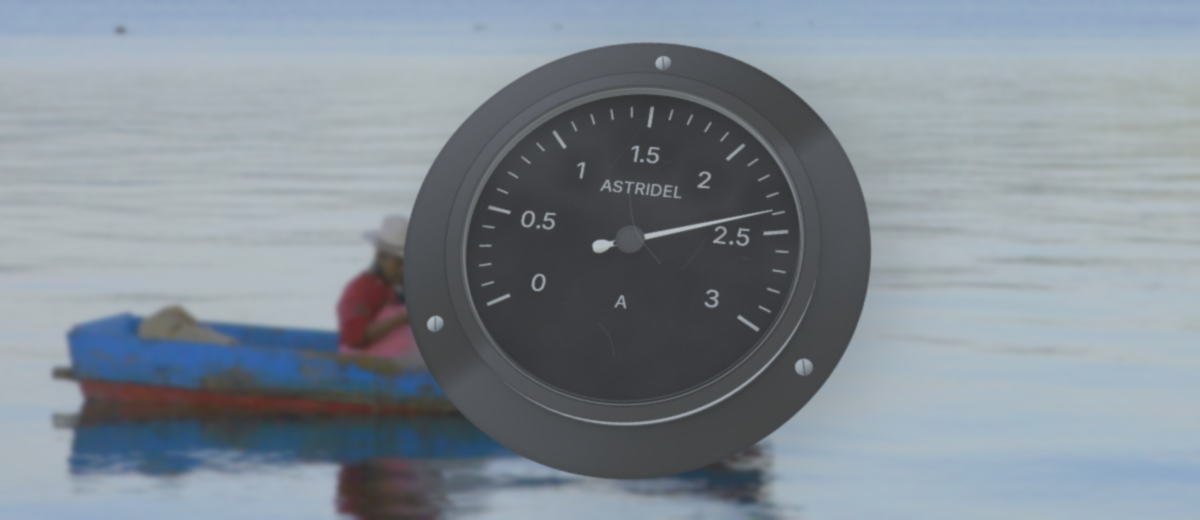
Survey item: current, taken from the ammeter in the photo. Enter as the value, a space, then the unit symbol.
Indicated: 2.4 A
